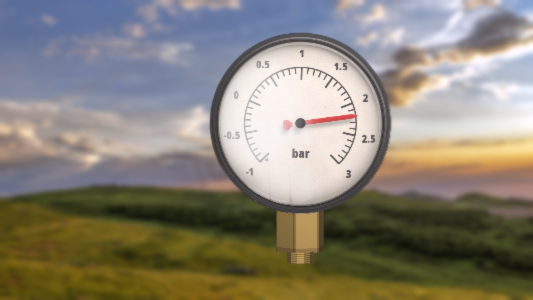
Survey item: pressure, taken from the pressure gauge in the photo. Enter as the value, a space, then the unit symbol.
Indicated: 2.2 bar
